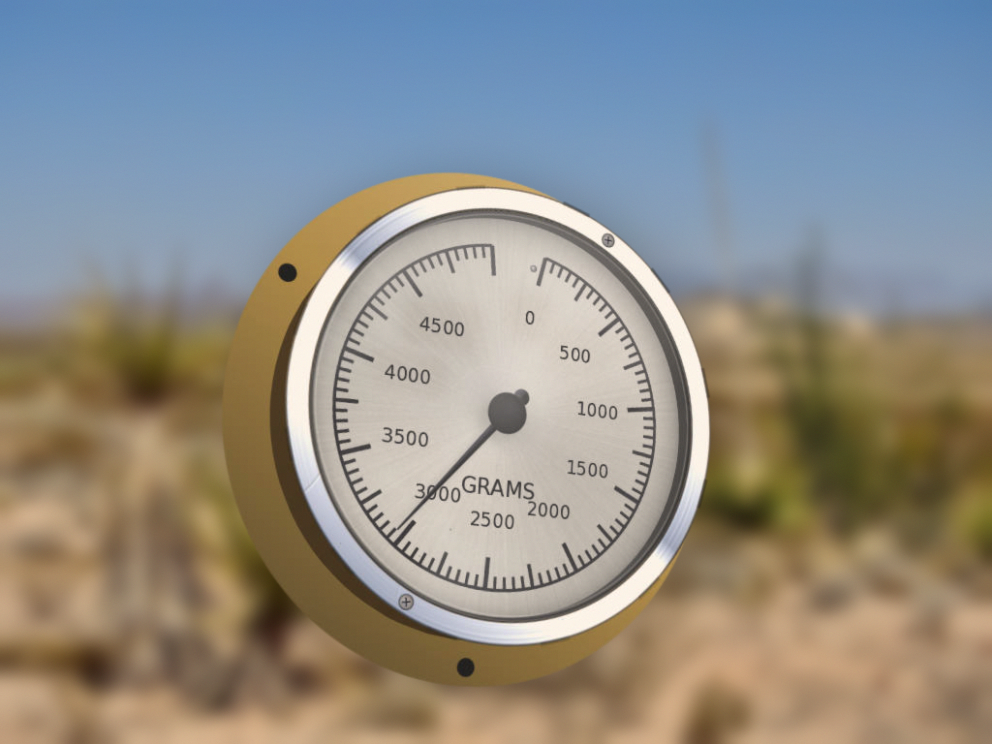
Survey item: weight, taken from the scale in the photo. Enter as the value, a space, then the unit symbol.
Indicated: 3050 g
